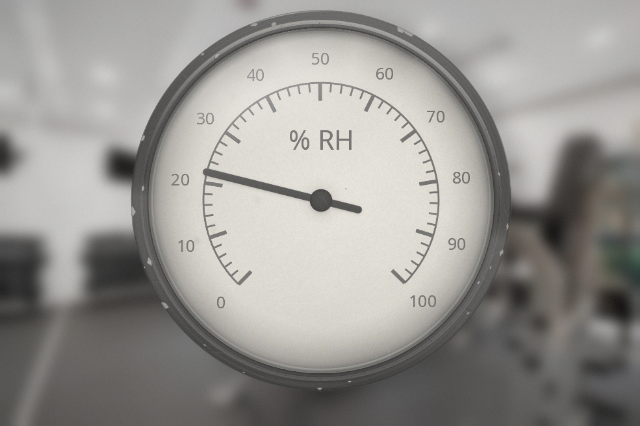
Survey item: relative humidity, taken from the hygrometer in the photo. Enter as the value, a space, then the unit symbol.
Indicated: 22 %
